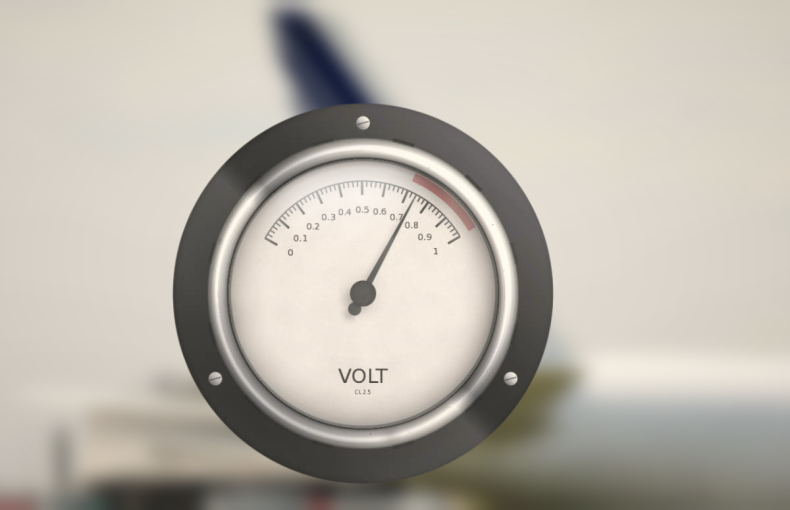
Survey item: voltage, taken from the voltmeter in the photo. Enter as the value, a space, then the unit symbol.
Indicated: 0.74 V
